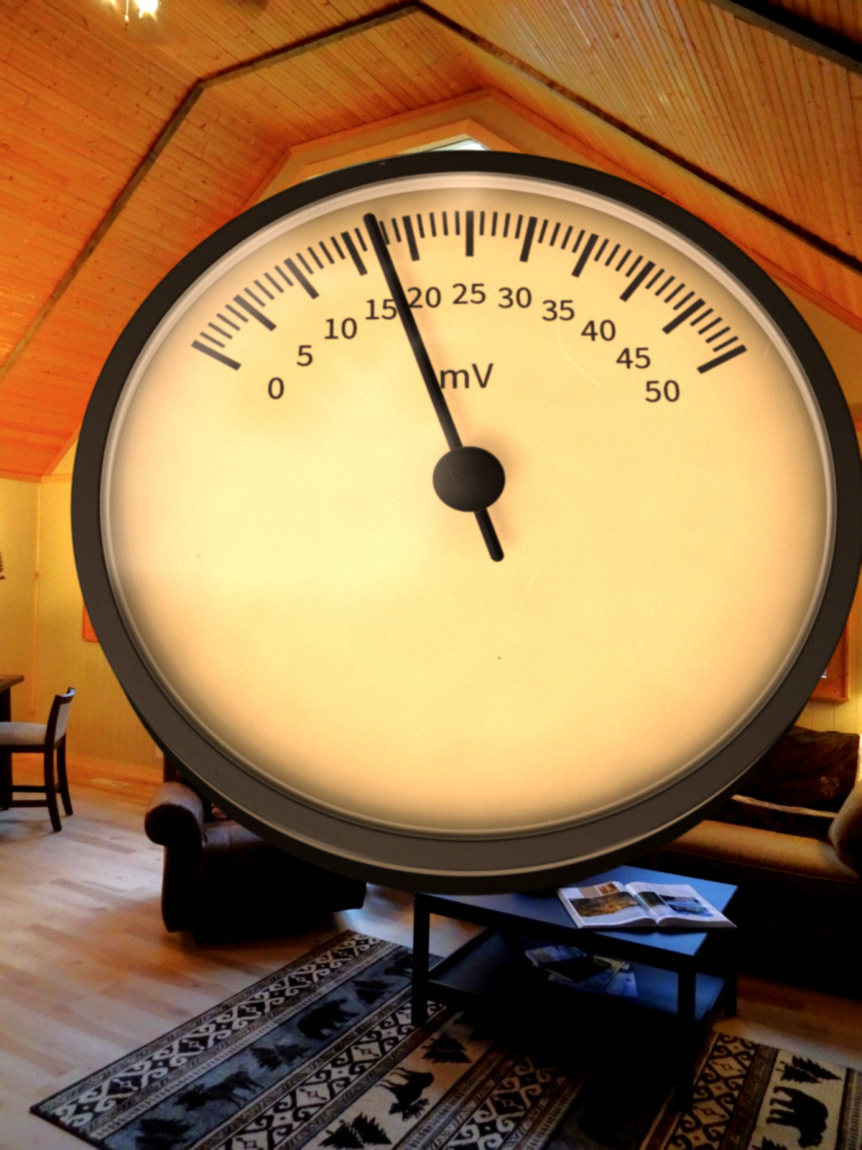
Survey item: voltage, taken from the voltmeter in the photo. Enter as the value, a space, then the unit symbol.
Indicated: 17 mV
